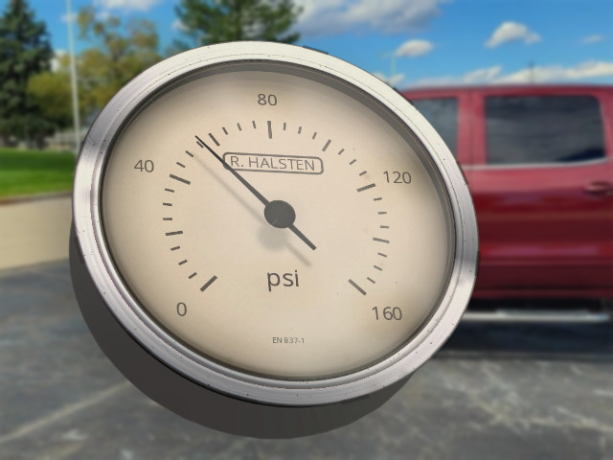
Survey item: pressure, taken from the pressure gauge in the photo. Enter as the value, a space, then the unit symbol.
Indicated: 55 psi
